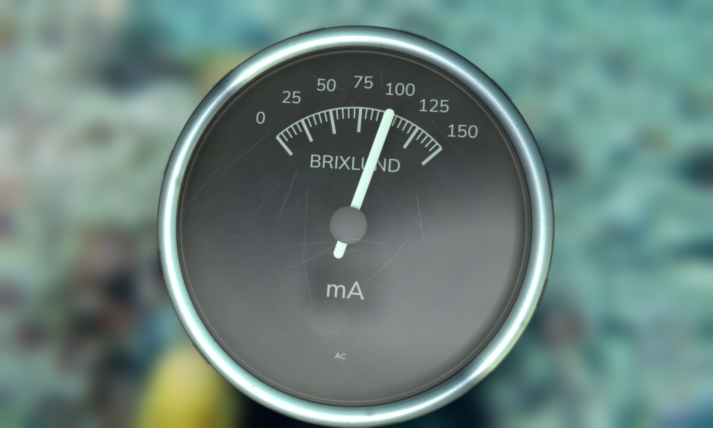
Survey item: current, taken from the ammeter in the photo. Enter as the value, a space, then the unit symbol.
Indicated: 100 mA
